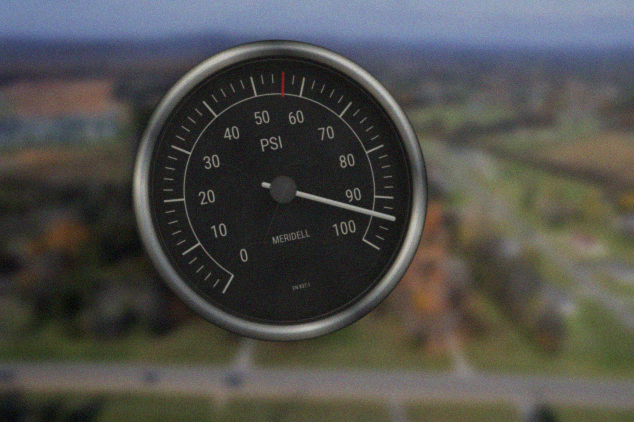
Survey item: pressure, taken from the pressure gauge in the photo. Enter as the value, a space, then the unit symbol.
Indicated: 94 psi
